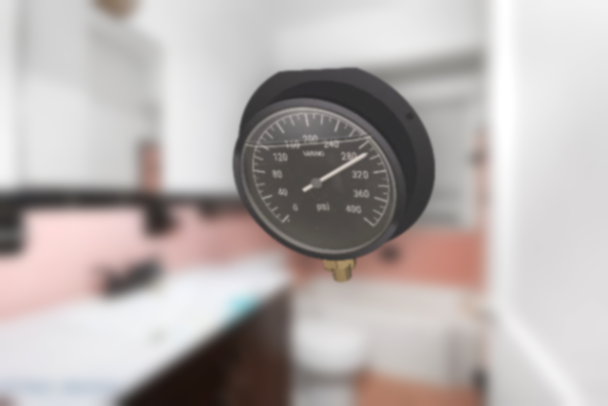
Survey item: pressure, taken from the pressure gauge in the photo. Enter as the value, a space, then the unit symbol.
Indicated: 290 psi
